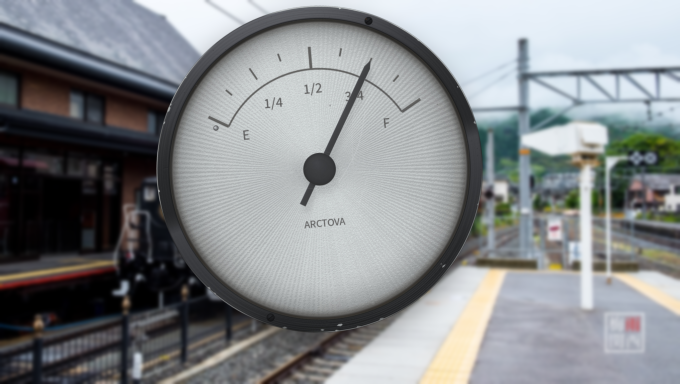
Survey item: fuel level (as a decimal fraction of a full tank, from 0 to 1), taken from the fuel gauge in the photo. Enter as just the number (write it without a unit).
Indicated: 0.75
